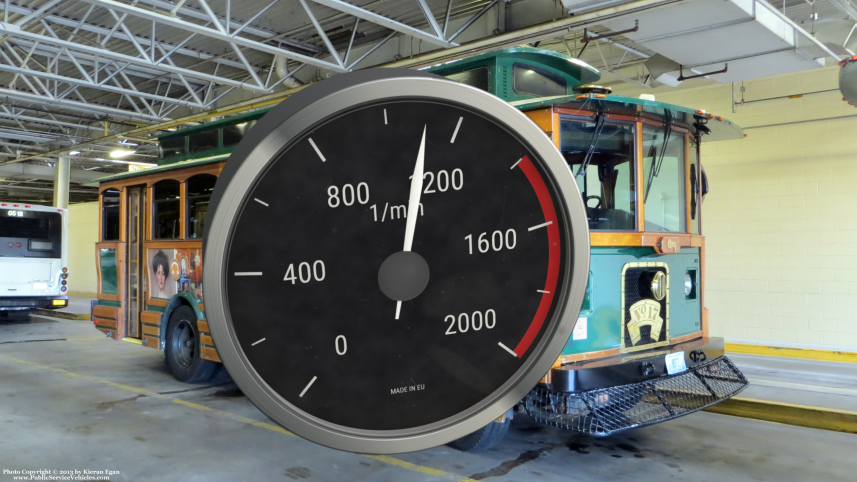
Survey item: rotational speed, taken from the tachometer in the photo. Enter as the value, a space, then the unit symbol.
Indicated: 1100 rpm
